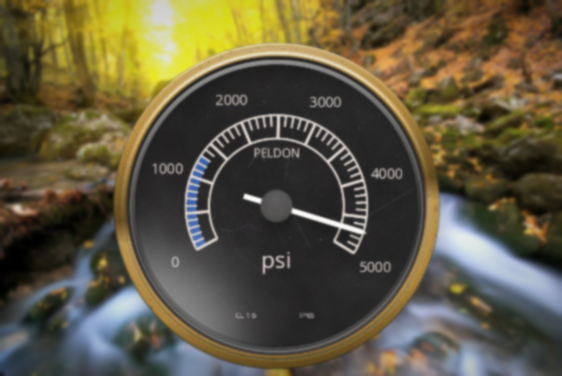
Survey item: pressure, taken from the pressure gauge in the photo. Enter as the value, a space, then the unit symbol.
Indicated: 4700 psi
